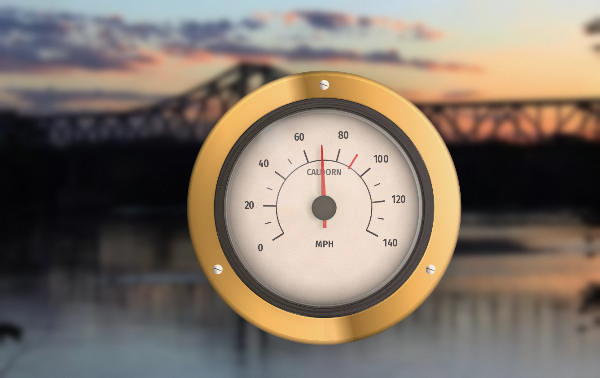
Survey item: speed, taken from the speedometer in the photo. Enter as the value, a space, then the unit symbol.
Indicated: 70 mph
